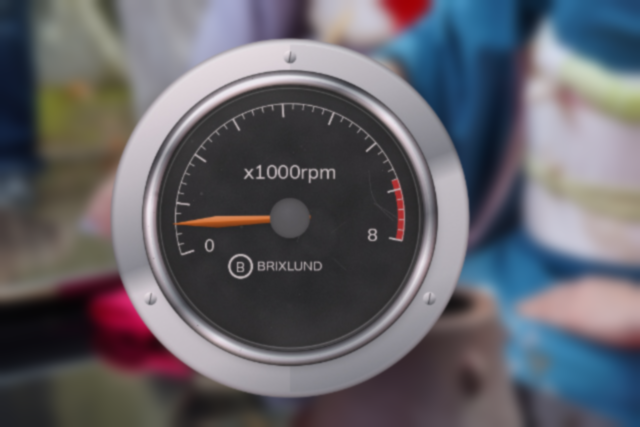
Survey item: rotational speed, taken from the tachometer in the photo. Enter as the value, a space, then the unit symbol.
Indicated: 600 rpm
